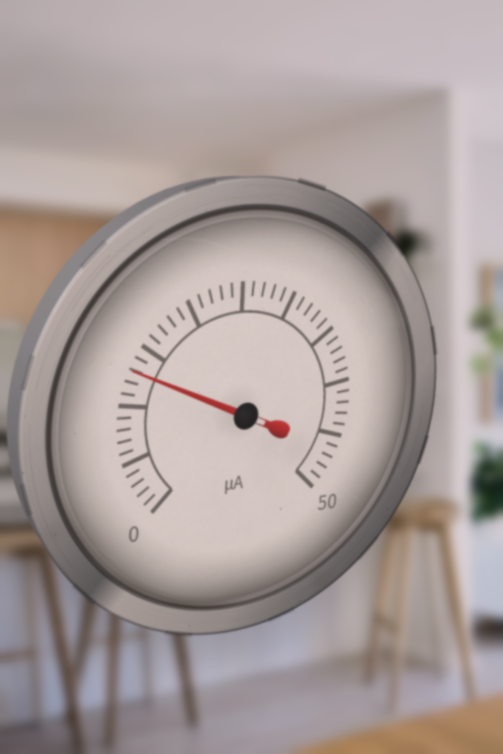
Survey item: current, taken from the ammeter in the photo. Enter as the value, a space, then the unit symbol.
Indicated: 13 µA
